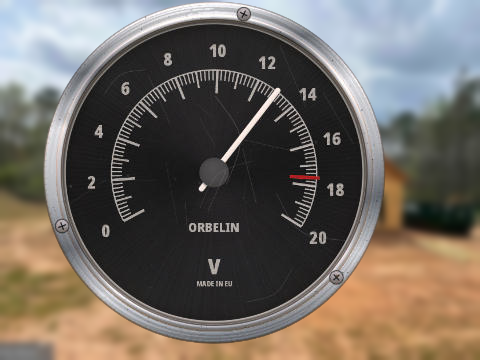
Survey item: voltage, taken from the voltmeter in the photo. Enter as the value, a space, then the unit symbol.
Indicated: 13 V
